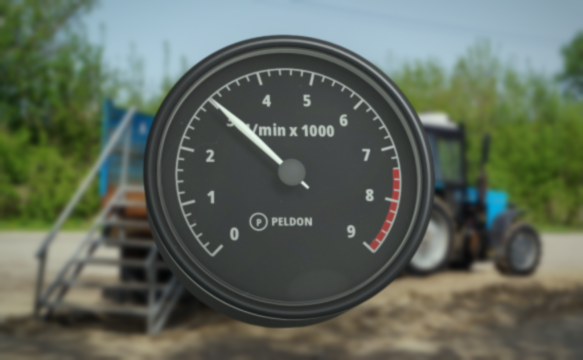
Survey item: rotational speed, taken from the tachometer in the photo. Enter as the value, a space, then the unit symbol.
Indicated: 3000 rpm
